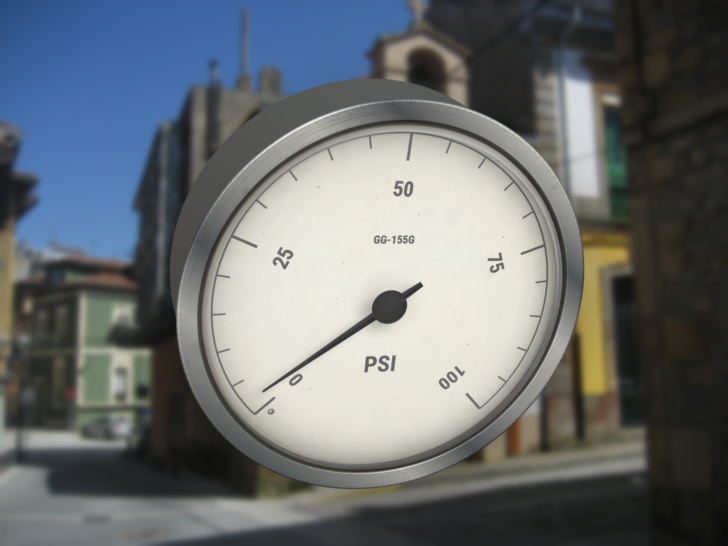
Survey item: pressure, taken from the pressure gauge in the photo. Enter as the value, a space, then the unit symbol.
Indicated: 2.5 psi
